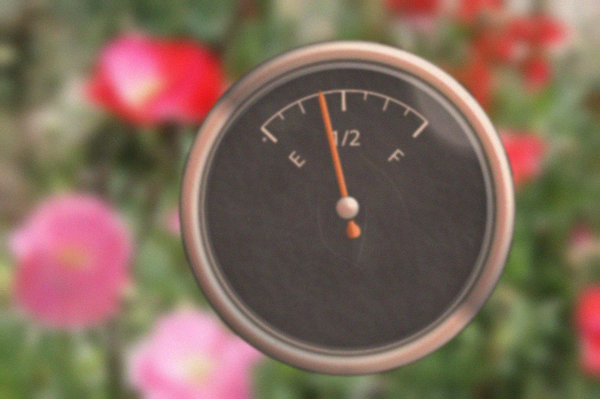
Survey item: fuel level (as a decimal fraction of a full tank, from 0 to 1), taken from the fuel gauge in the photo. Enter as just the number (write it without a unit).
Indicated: 0.375
